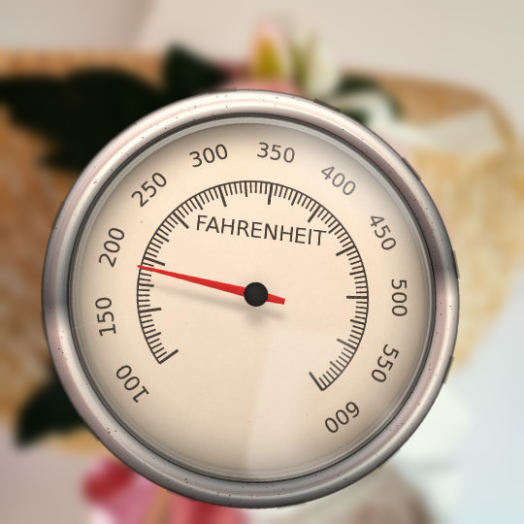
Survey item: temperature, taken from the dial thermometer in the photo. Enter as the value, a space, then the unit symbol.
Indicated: 190 °F
